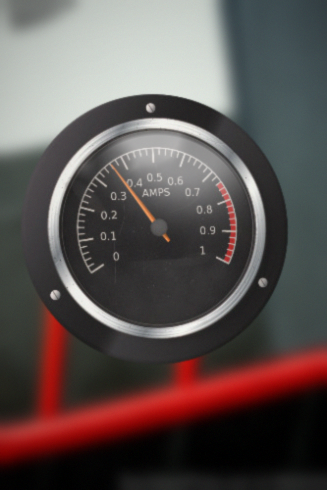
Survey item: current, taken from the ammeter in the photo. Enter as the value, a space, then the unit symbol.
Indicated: 0.36 A
